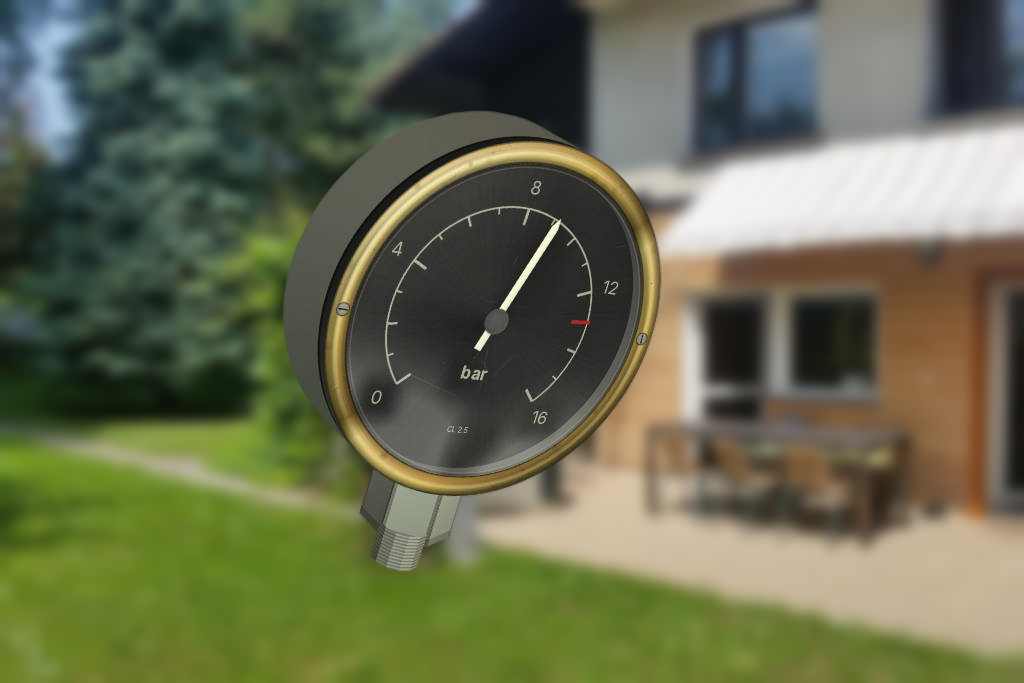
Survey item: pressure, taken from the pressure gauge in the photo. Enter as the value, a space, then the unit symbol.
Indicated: 9 bar
